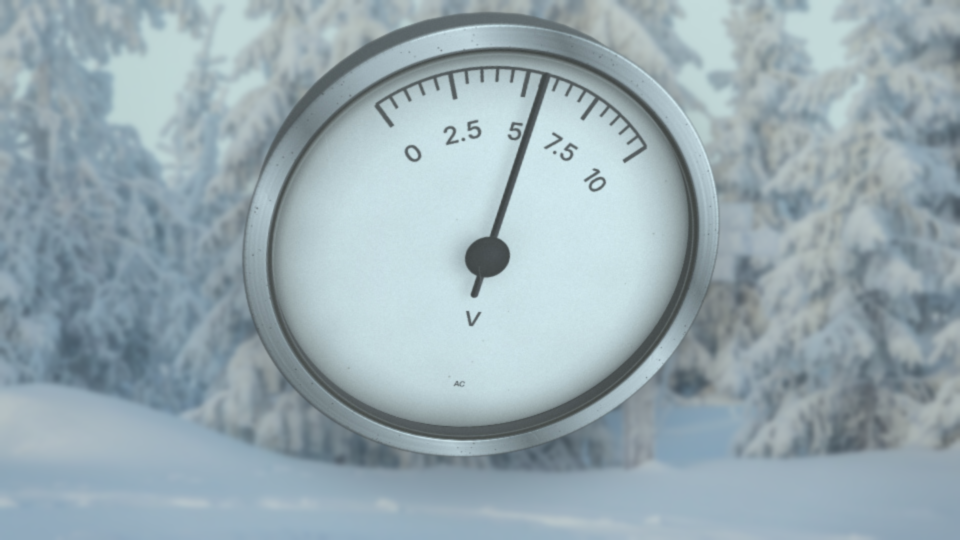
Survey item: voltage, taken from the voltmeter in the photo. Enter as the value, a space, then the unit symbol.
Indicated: 5.5 V
